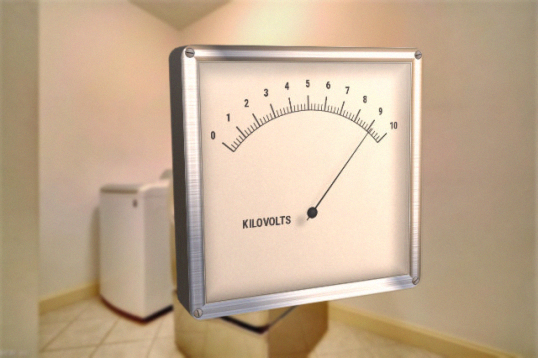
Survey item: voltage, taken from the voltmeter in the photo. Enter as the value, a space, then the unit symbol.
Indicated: 9 kV
